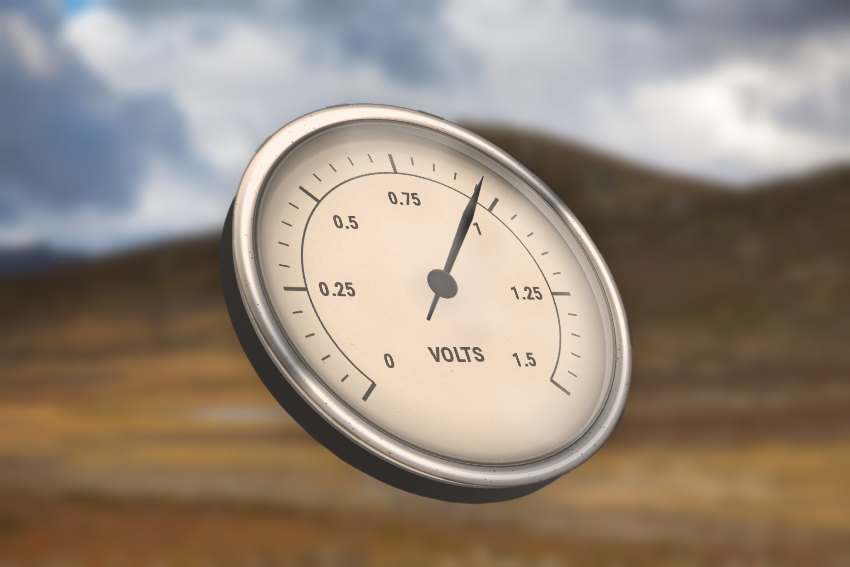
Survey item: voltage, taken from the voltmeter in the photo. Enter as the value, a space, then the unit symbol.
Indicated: 0.95 V
